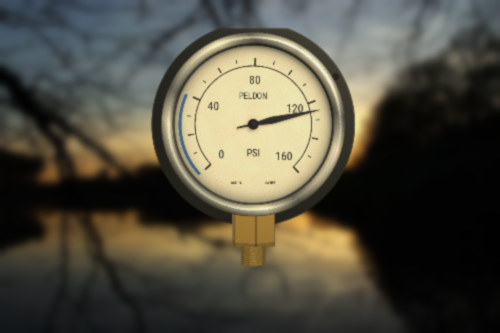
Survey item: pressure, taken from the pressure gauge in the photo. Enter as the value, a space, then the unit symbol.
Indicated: 125 psi
